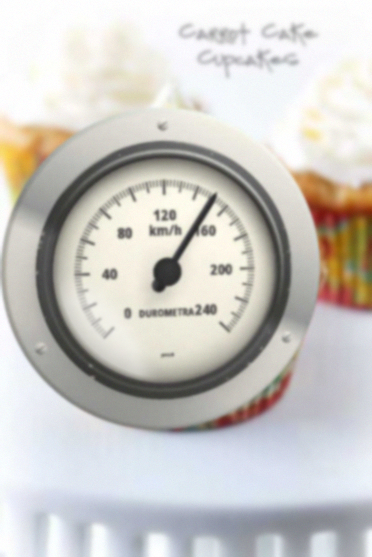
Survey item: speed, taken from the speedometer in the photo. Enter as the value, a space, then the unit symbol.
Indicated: 150 km/h
